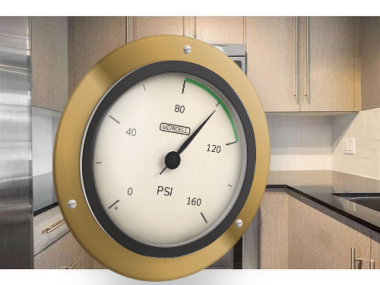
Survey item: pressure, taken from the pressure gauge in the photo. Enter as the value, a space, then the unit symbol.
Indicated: 100 psi
